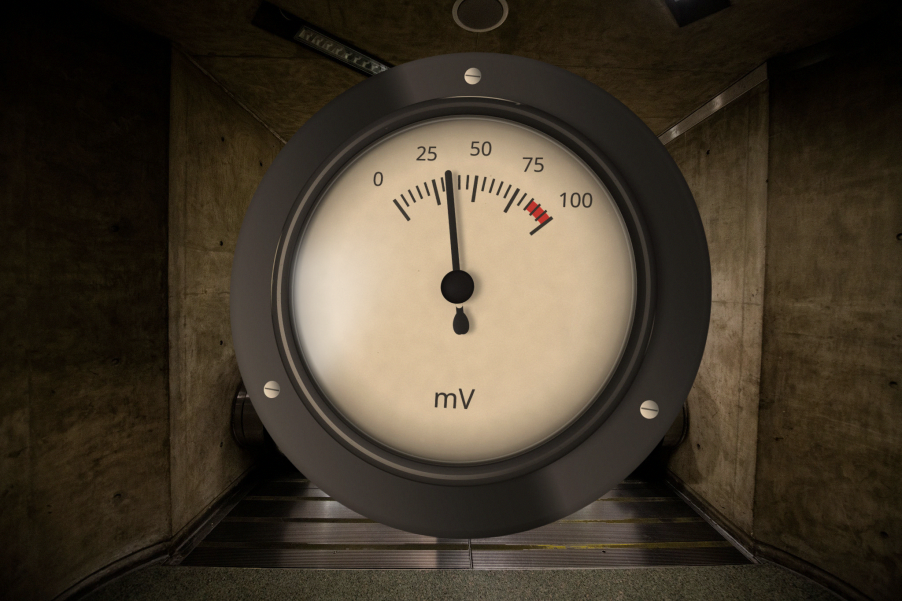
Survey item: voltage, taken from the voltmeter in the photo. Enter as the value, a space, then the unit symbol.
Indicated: 35 mV
